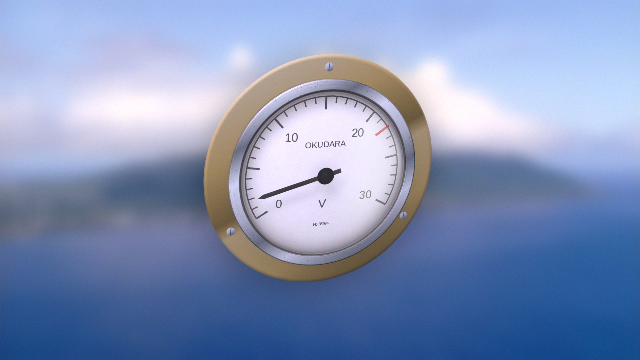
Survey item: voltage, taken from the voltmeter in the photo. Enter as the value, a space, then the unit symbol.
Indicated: 2 V
